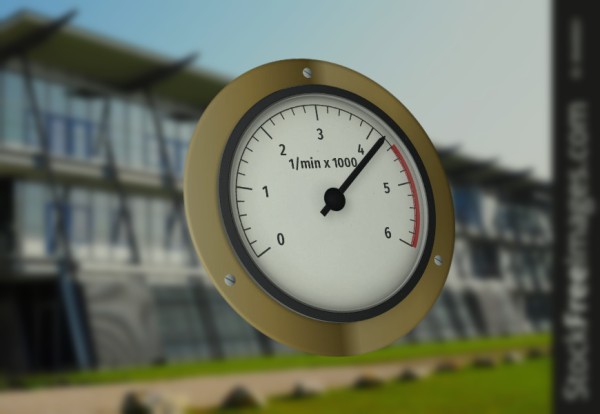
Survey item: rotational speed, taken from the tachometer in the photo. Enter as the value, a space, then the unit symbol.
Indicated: 4200 rpm
